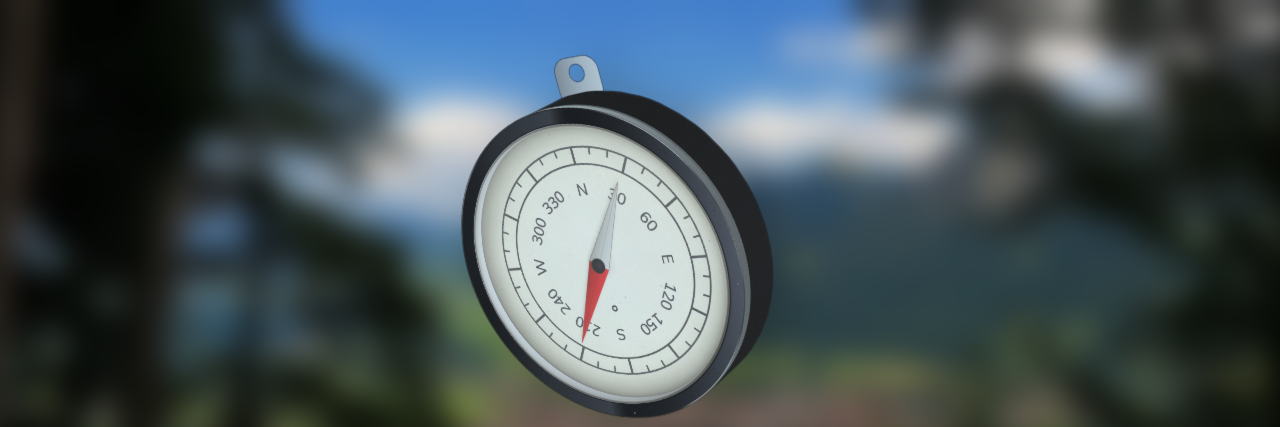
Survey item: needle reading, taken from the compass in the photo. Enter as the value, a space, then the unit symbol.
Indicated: 210 °
